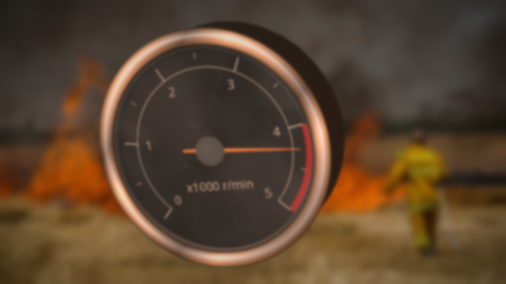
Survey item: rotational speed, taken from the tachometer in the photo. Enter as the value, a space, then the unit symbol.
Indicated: 4250 rpm
